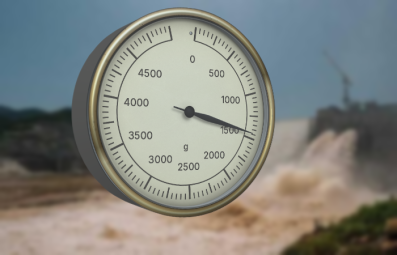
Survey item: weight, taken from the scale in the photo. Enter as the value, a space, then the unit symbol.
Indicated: 1450 g
